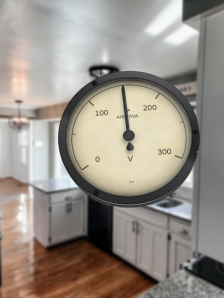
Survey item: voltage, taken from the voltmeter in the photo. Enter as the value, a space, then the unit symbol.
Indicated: 150 V
